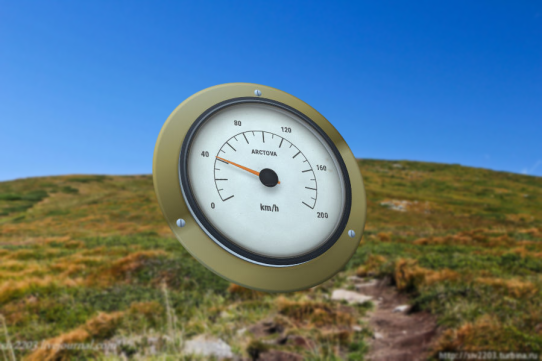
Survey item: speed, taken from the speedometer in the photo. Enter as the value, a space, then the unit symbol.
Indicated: 40 km/h
